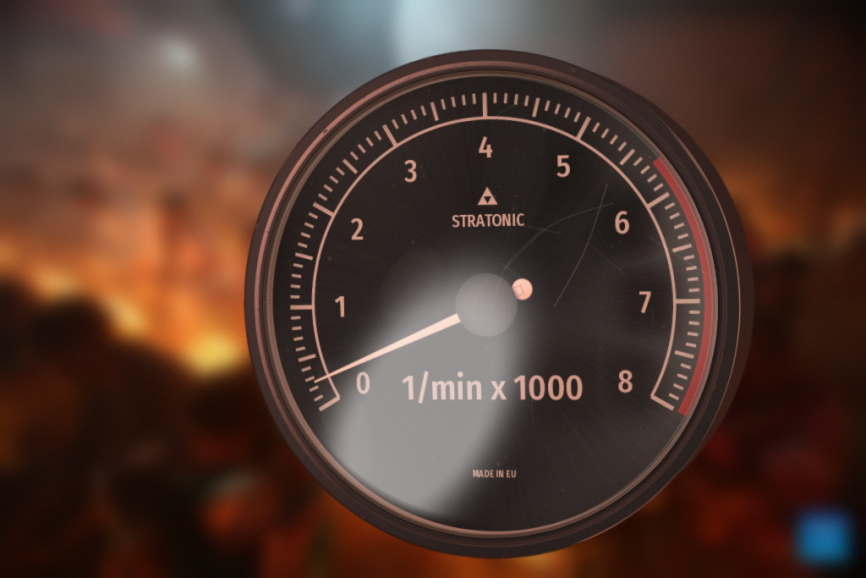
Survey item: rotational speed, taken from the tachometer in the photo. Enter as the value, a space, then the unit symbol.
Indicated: 250 rpm
